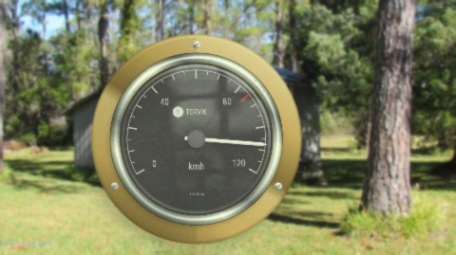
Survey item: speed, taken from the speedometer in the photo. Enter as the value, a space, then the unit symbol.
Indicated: 107.5 km/h
